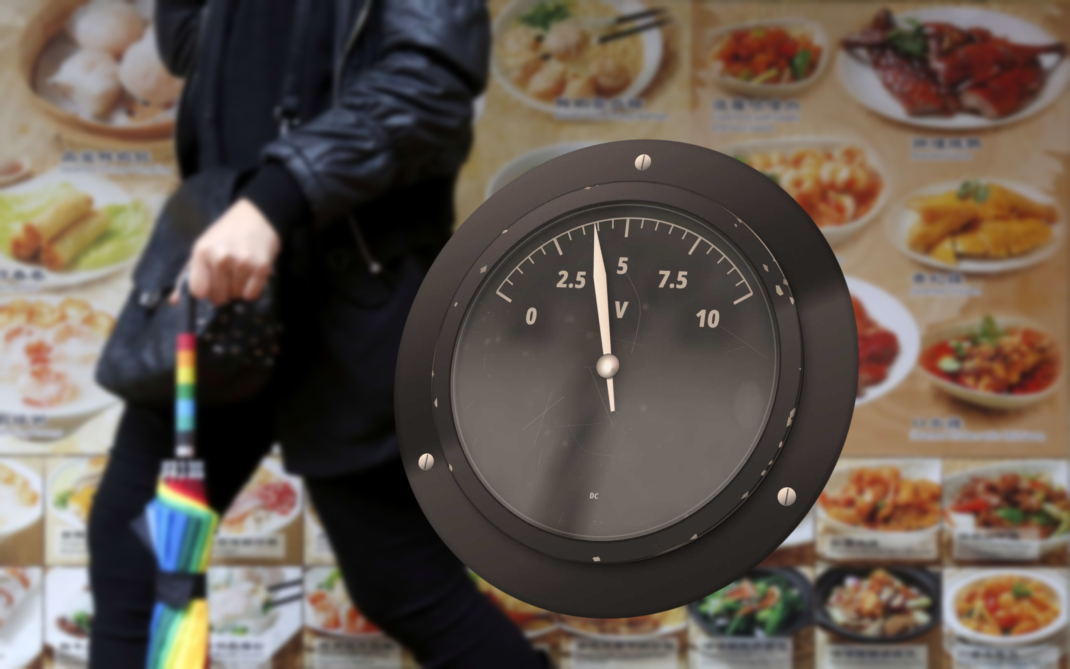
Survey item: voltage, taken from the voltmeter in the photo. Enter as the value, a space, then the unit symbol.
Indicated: 4 V
